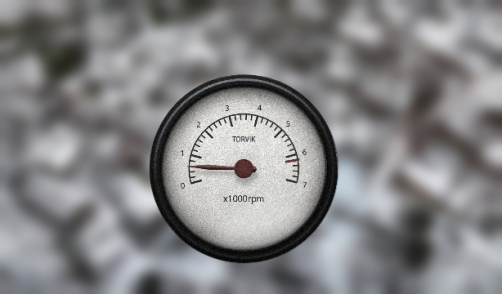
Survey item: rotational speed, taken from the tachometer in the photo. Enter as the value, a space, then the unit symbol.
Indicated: 600 rpm
